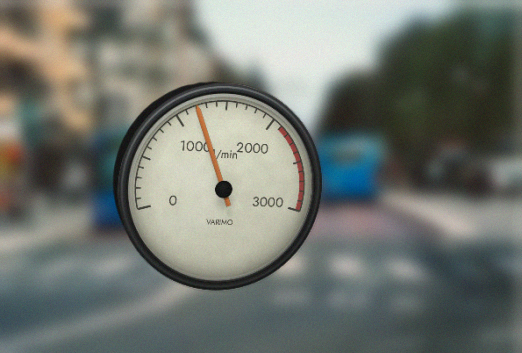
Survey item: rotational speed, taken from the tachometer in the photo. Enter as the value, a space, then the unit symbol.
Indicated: 1200 rpm
